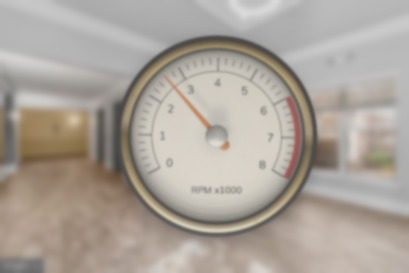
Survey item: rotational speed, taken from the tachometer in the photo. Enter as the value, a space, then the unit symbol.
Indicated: 2600 rpm
